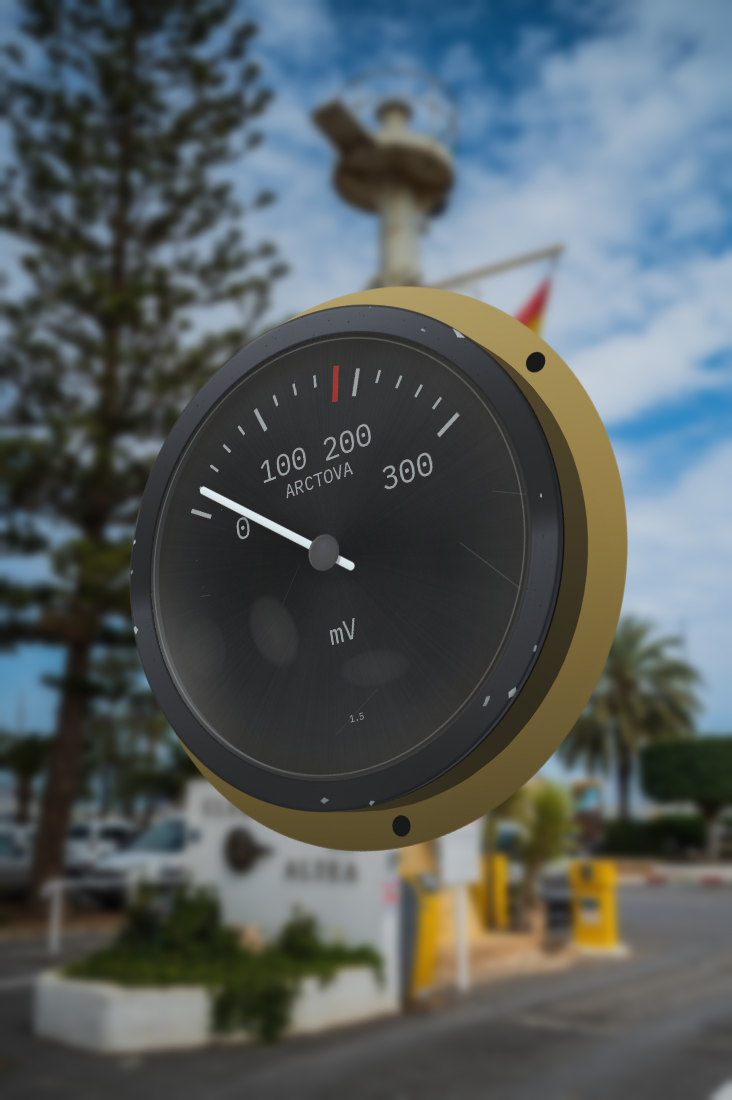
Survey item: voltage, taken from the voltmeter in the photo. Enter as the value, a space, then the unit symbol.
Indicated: 20 mV
